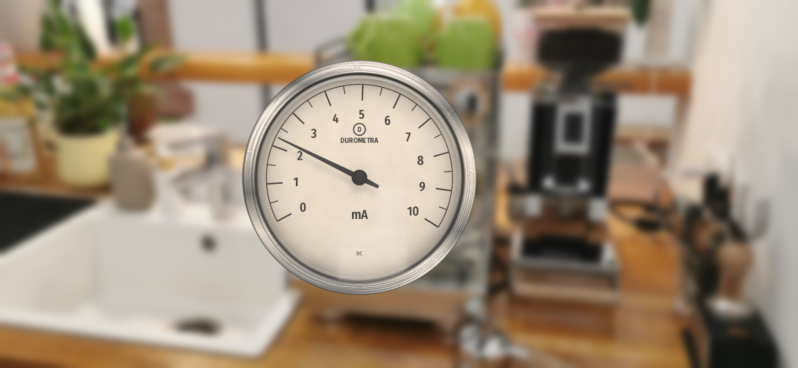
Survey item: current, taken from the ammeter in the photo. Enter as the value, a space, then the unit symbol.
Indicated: 2.25 mA
